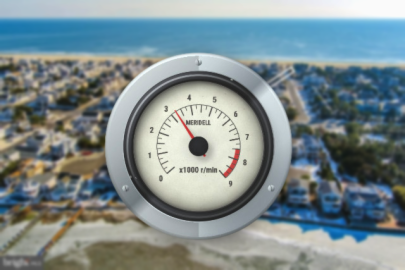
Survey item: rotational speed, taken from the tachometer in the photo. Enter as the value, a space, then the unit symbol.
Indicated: 3250 rpm
